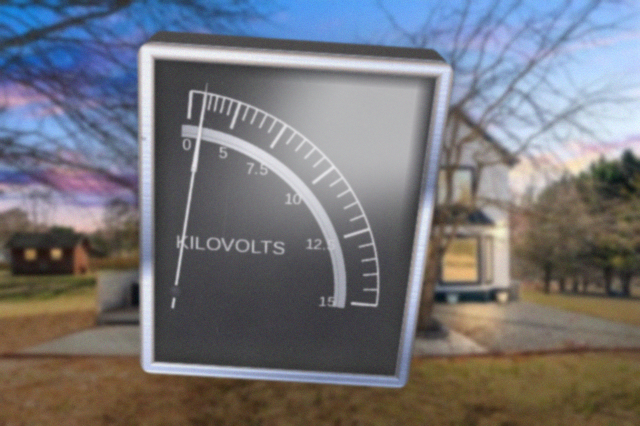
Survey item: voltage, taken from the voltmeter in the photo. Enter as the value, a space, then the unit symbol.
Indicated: 2.5 kV
